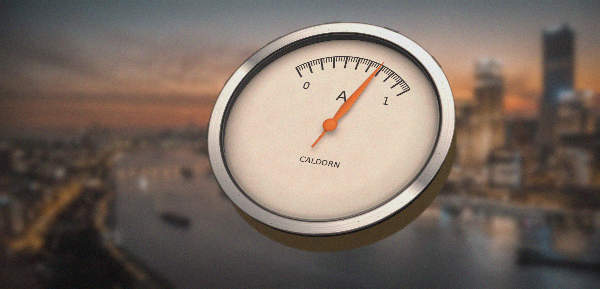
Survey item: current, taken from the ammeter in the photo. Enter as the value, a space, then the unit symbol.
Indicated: 0.7 A
